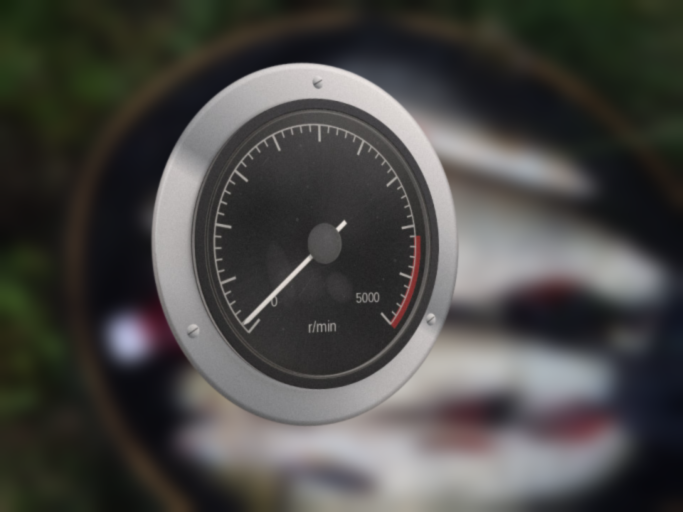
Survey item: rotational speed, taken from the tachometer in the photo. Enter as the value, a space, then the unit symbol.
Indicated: 100 rpm
